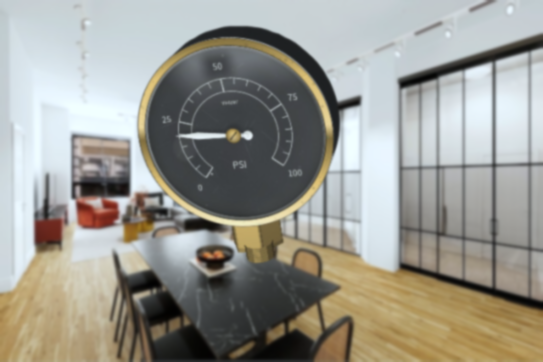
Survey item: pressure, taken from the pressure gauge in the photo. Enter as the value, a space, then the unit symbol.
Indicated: 20 psi
